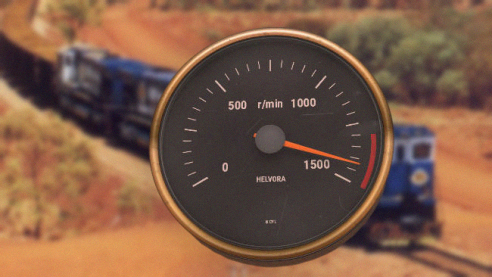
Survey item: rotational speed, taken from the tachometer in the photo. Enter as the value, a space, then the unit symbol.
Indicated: 1425 rpm
